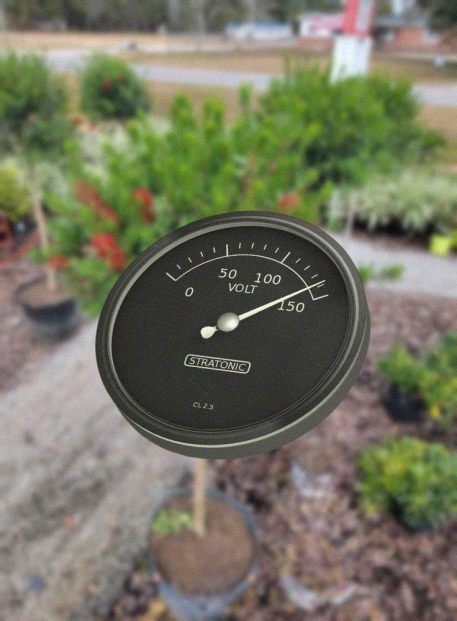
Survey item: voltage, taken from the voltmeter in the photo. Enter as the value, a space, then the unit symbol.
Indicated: 140 V
